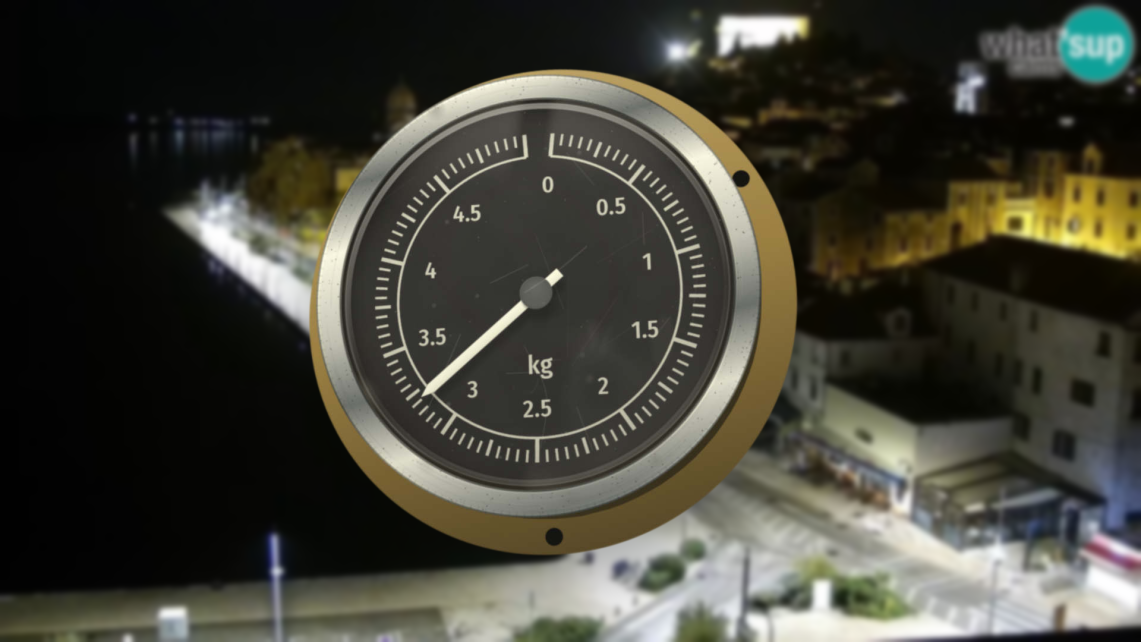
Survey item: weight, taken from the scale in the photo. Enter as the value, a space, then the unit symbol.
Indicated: 3.2 kg
